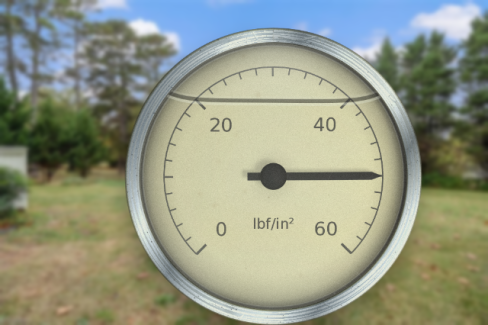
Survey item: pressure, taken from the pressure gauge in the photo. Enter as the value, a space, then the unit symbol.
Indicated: 50 psi
